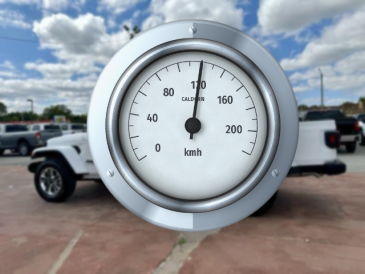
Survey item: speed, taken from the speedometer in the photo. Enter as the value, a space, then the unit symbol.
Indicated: 120 km/h
